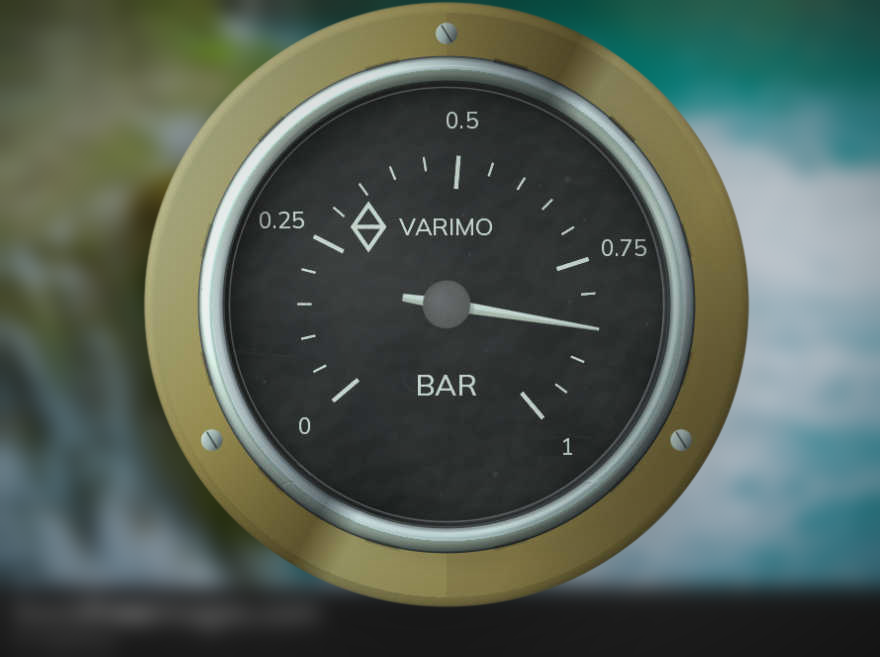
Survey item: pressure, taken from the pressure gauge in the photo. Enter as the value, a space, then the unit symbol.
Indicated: 0.85 bar
